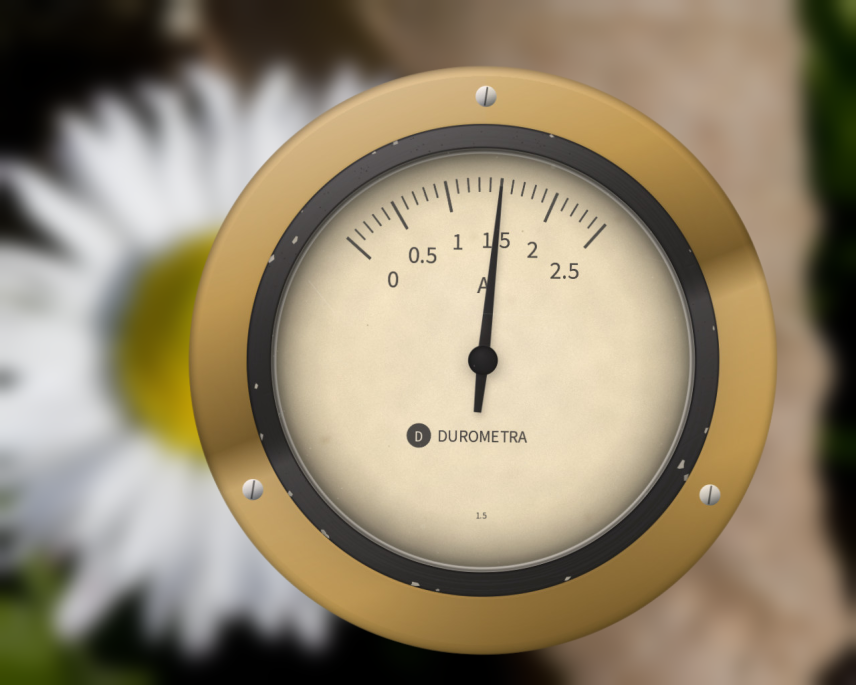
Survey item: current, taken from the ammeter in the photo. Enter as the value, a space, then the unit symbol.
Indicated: 1.5 A
